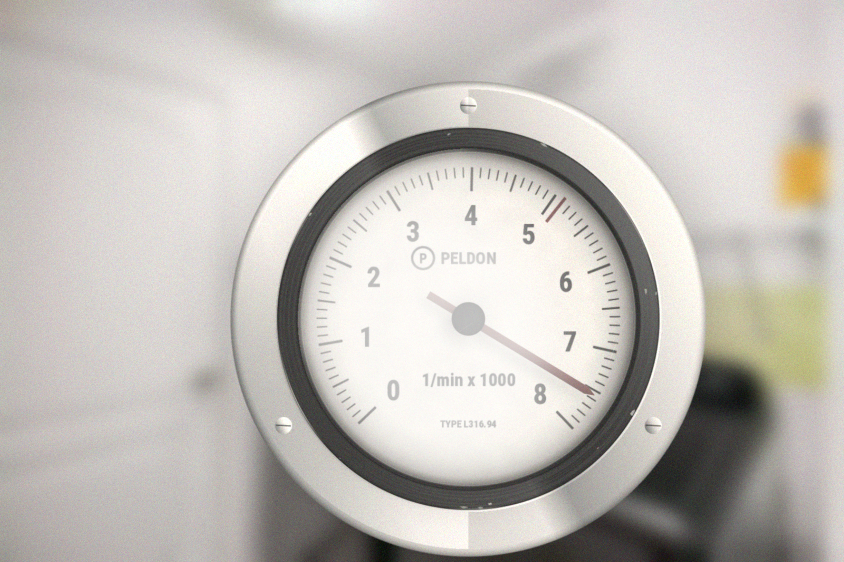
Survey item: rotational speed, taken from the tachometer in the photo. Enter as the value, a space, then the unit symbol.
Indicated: 7550 rpm
